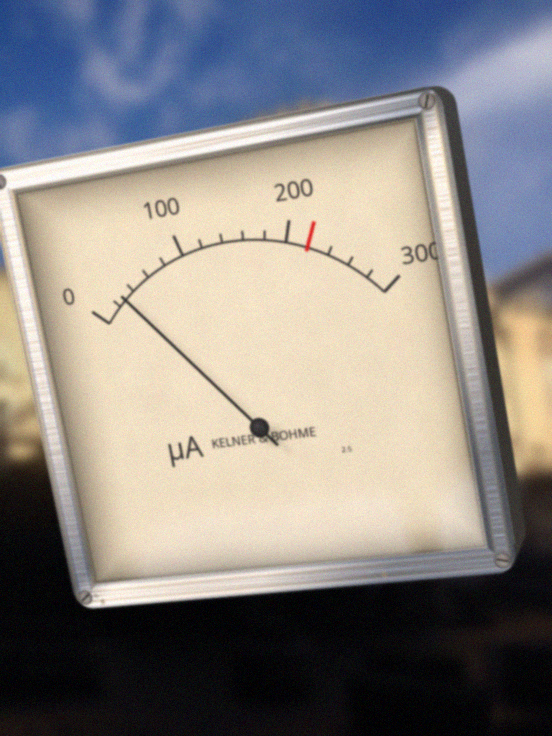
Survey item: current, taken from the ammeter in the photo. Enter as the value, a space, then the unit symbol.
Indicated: 30 µA
